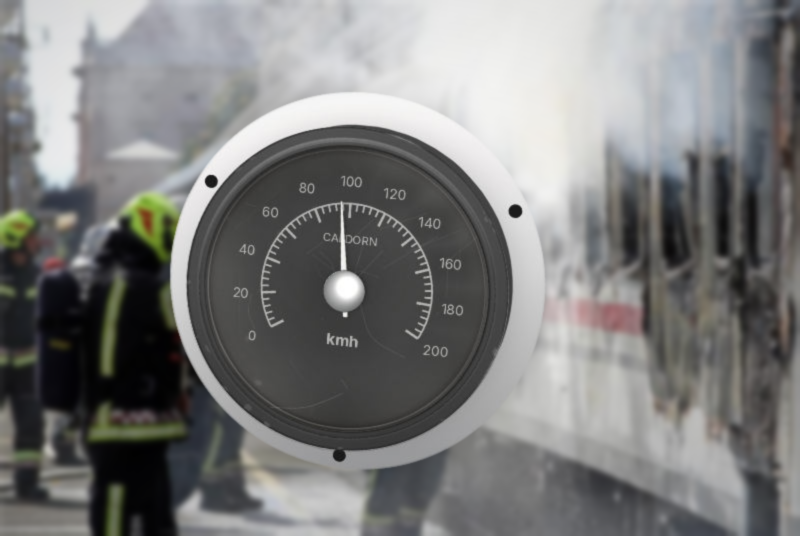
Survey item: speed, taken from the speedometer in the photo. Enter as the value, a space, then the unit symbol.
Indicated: 96 km/h
